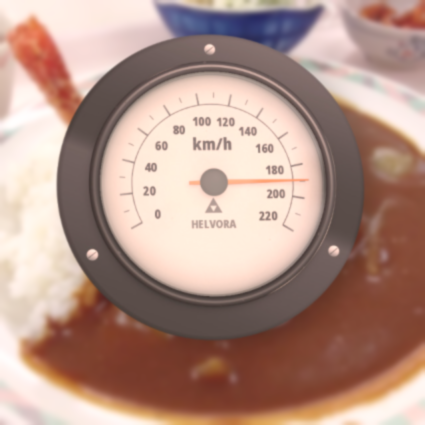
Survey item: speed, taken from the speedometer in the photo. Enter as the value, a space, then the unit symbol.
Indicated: 190 km/h
